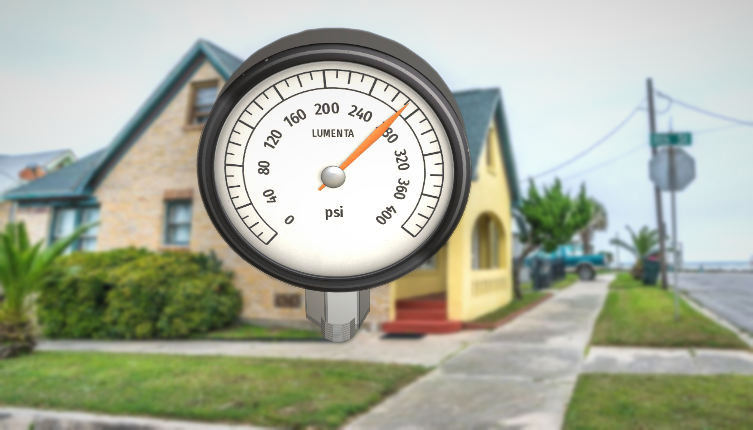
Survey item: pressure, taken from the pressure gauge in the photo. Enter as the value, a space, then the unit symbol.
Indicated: 270 psi
